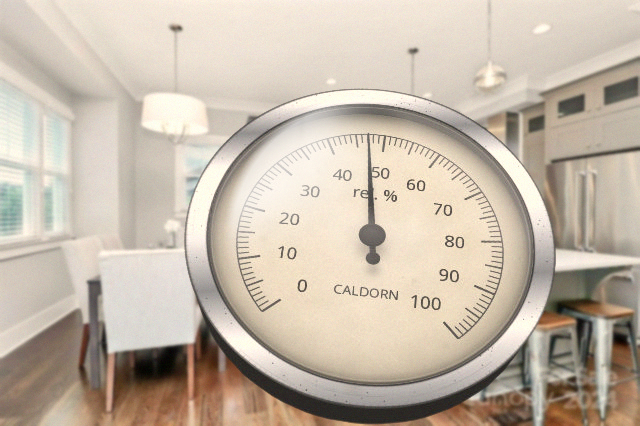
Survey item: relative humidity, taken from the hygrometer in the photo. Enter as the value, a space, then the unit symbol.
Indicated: 47 %
